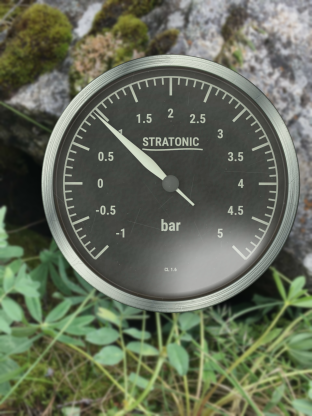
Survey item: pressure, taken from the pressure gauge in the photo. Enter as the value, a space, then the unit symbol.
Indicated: 0.95 bar
